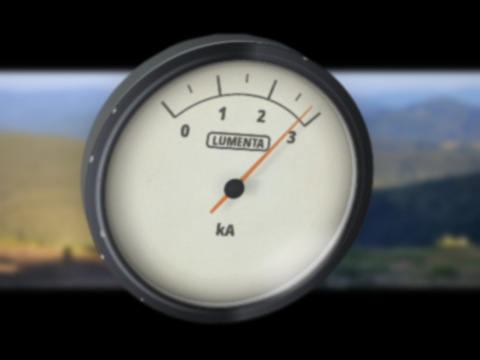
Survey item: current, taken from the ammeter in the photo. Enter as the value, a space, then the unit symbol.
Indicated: 2.75 kA
